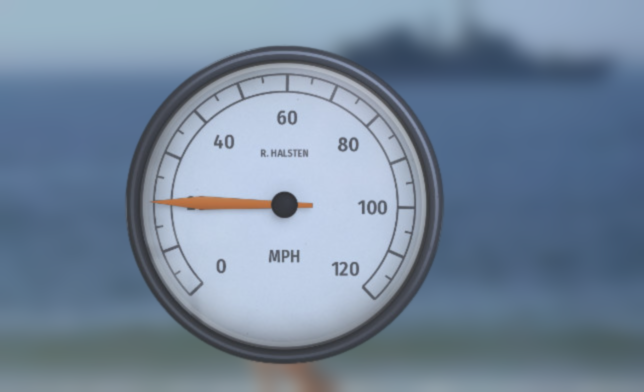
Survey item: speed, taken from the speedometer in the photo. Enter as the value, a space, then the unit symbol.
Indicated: 20 mph
